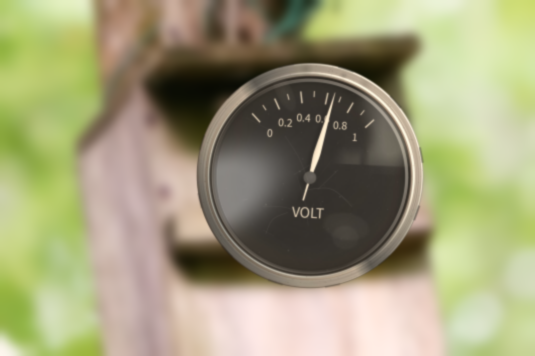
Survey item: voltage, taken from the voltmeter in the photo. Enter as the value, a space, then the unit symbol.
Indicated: 0.65 V
